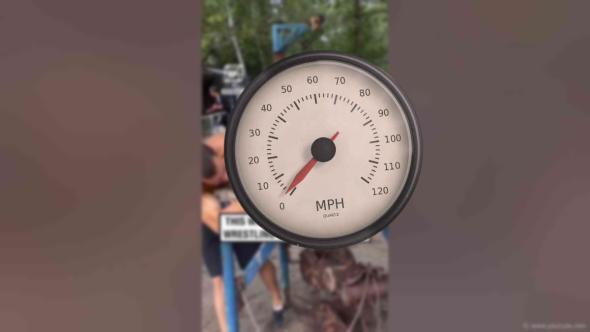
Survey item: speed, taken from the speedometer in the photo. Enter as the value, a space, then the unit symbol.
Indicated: 2 mph
